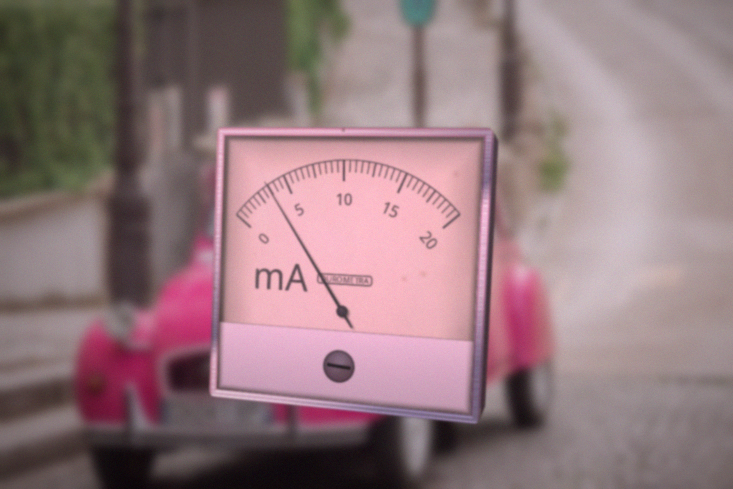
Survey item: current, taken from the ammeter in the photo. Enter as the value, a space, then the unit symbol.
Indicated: 3.5 mA
